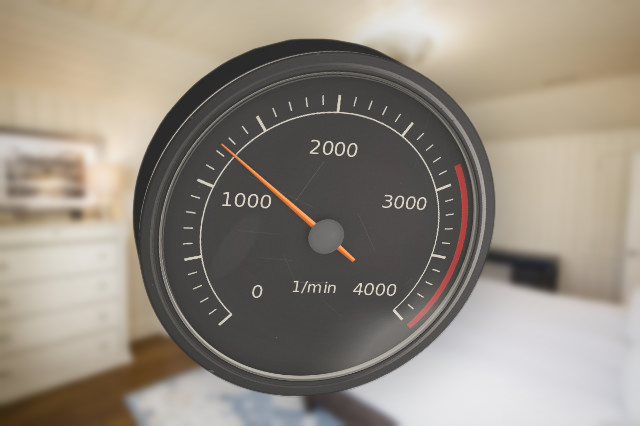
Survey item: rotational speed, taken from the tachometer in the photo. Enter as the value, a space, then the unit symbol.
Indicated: 1250 rpm
